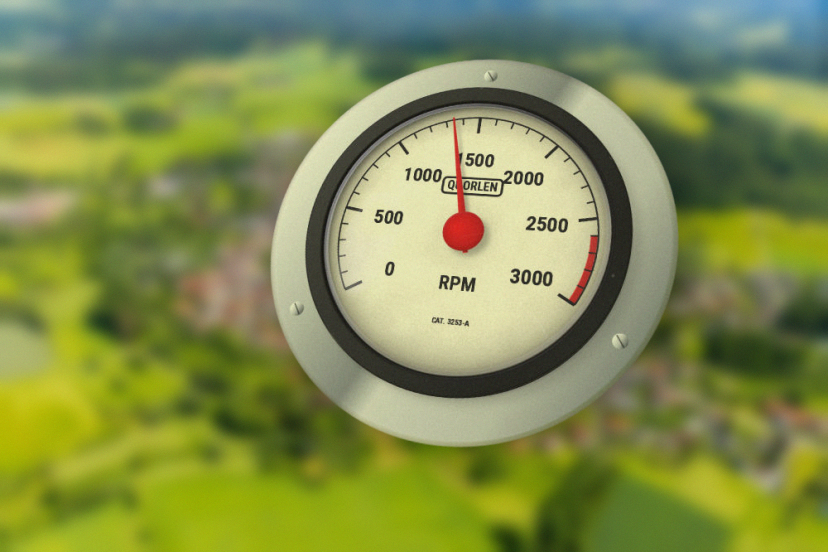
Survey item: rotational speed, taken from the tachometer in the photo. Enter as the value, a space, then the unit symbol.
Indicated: 1350 rpm
